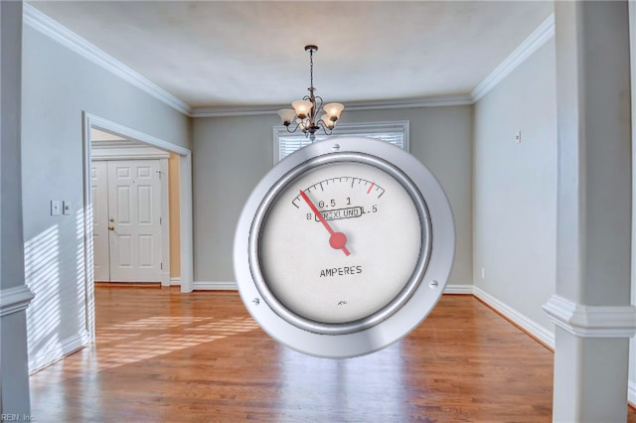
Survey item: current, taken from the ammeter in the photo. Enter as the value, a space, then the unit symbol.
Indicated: 0.2 A
